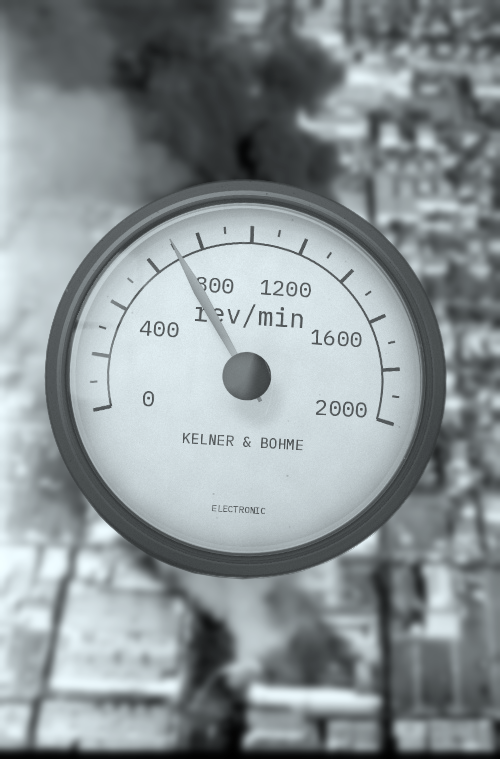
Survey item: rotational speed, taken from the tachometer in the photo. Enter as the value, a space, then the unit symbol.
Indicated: 700 rpm
